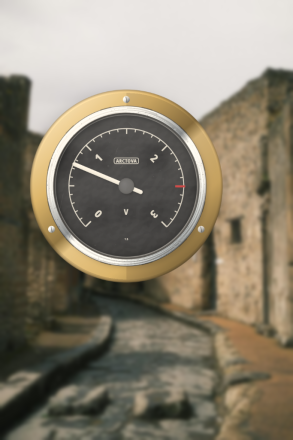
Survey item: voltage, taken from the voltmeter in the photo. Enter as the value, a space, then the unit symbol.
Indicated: 0.75 V
